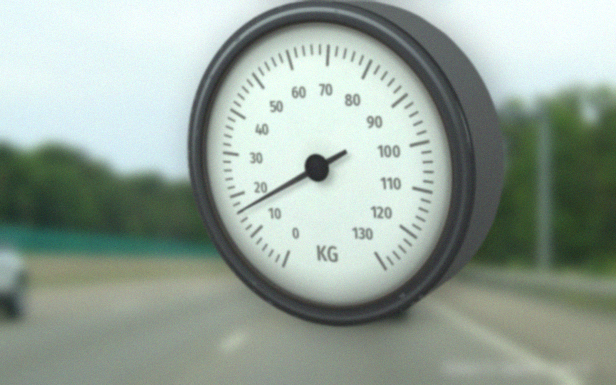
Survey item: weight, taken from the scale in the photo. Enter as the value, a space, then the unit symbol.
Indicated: 16 kg
